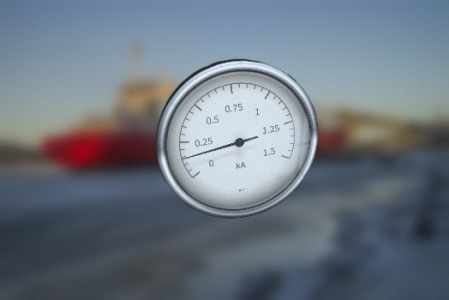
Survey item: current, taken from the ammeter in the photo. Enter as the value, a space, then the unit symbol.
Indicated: 0.15 kA
